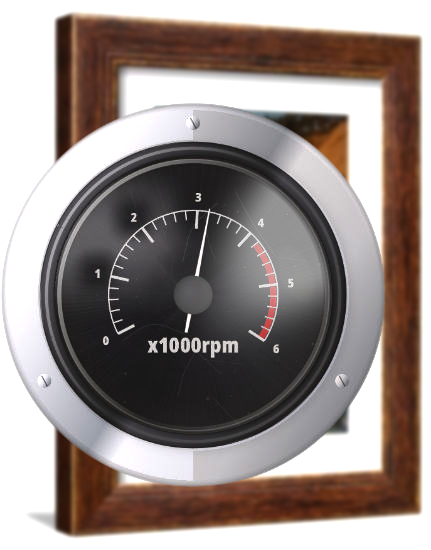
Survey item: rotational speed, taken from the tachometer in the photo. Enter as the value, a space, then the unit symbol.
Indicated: 3200 rpm
